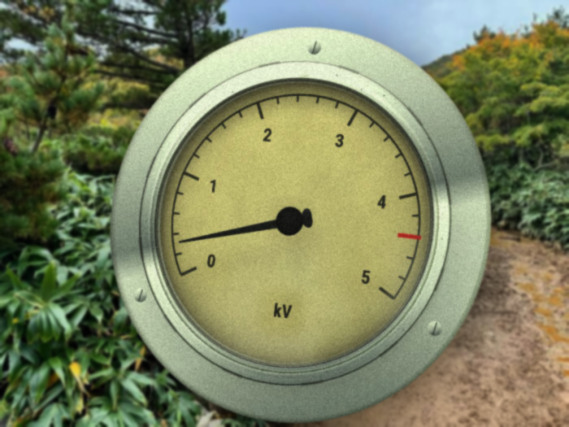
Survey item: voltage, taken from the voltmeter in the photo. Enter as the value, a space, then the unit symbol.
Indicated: 0.3 kV
